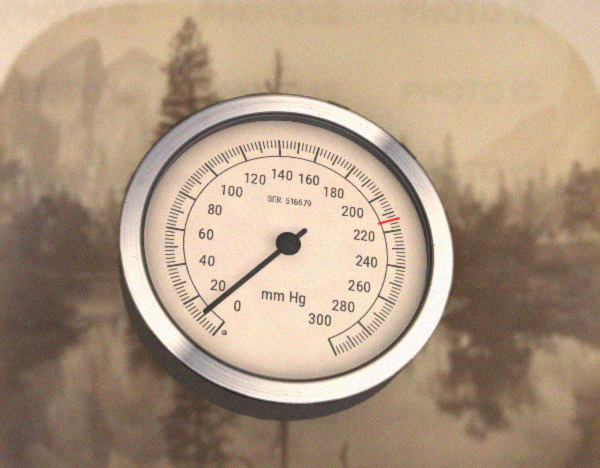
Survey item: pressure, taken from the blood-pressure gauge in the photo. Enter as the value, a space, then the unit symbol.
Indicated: 10 mmHg
